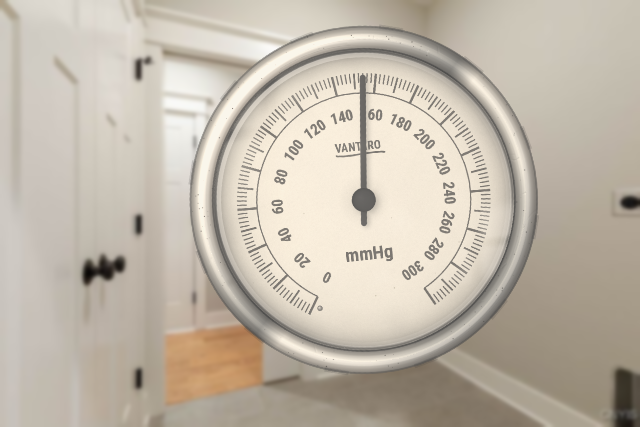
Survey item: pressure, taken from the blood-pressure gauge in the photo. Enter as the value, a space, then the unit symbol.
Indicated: 154 mmHg
